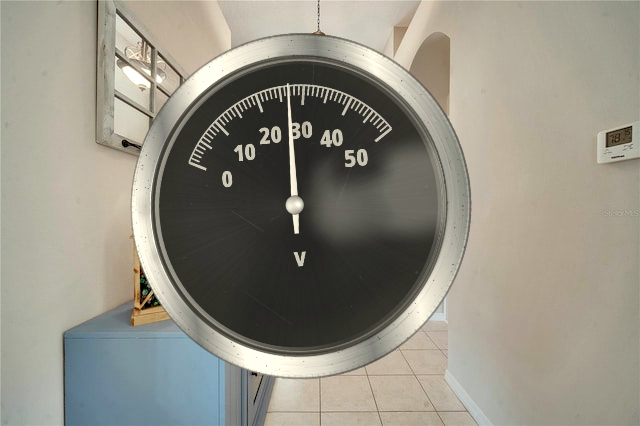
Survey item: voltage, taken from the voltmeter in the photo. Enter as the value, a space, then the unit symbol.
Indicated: 27 V
